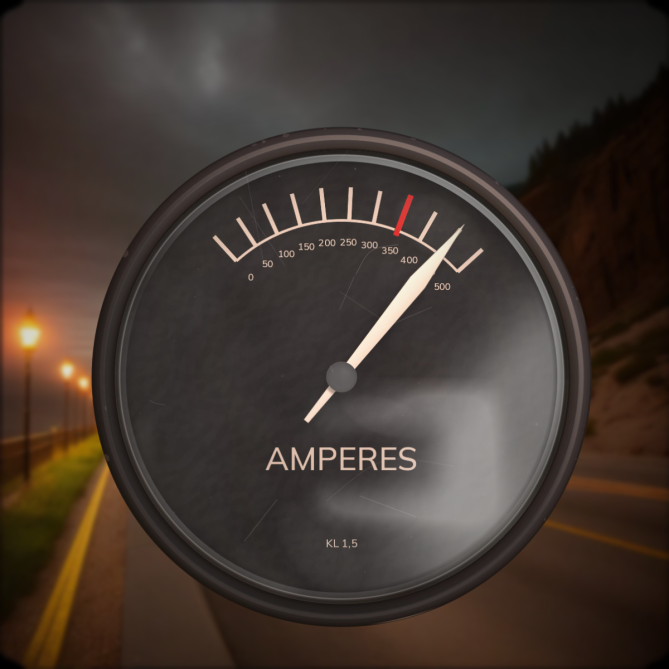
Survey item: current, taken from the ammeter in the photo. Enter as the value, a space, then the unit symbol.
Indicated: 450 A
